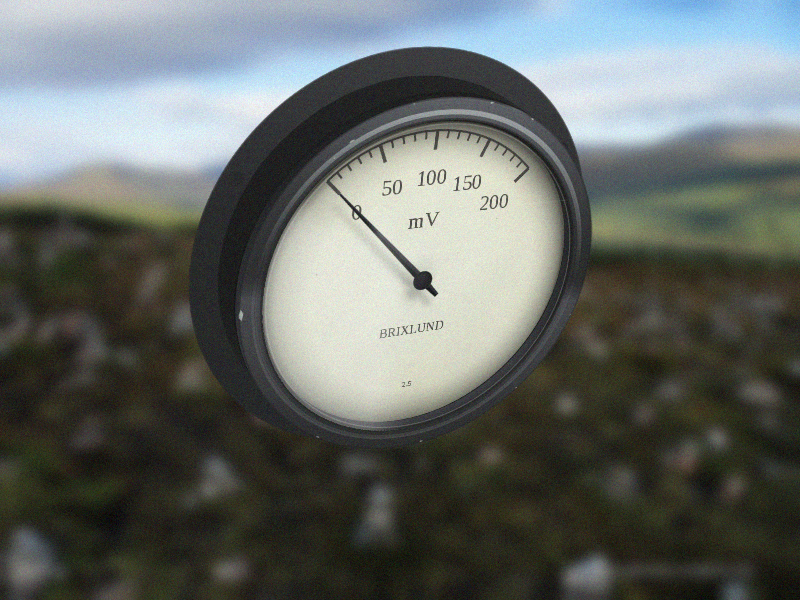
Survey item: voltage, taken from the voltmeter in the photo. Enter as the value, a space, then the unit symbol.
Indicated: 0 mV
